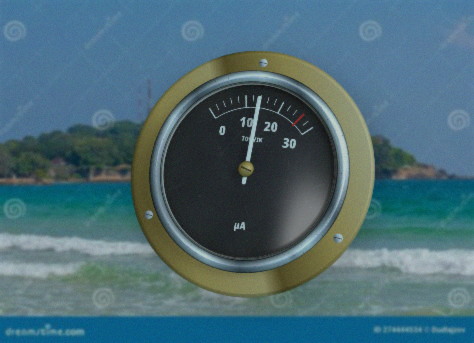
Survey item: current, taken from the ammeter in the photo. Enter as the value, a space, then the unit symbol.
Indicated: 14 µA
